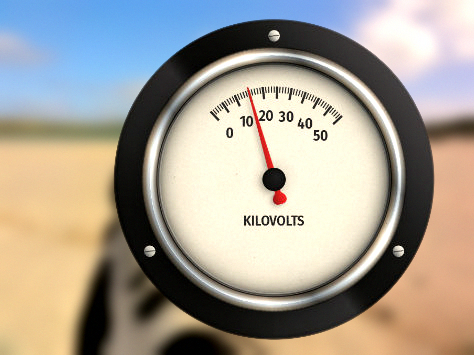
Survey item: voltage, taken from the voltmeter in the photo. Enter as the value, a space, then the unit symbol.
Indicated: 15 kV
